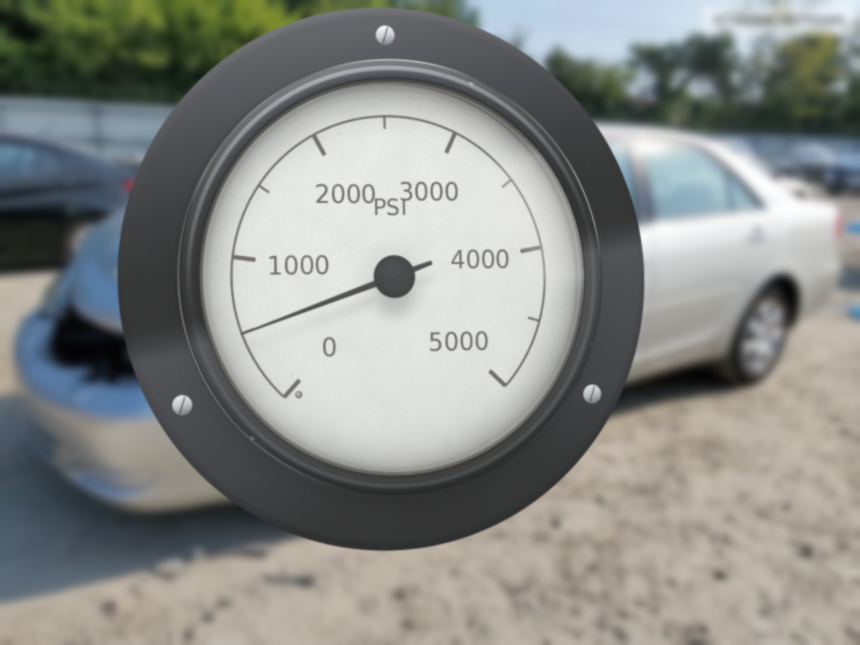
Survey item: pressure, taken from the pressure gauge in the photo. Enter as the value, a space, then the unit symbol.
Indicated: 500 psi
